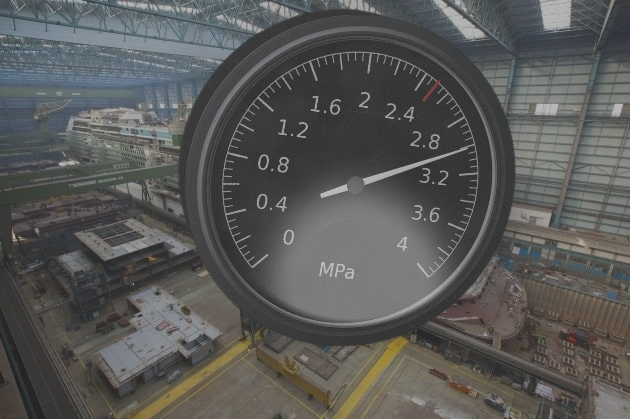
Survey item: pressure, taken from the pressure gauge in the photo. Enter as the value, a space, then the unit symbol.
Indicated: 3 MPa
